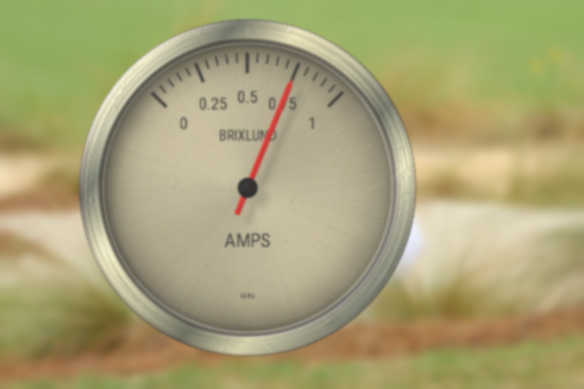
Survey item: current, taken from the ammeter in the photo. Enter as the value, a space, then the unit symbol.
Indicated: 0.75 A
